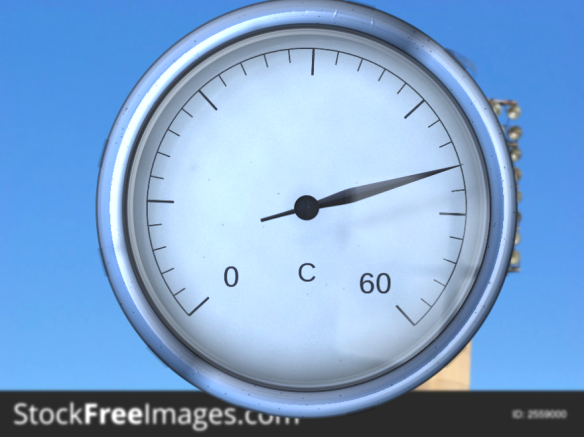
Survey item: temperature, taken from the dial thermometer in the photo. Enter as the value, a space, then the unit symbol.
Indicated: 46 °C
